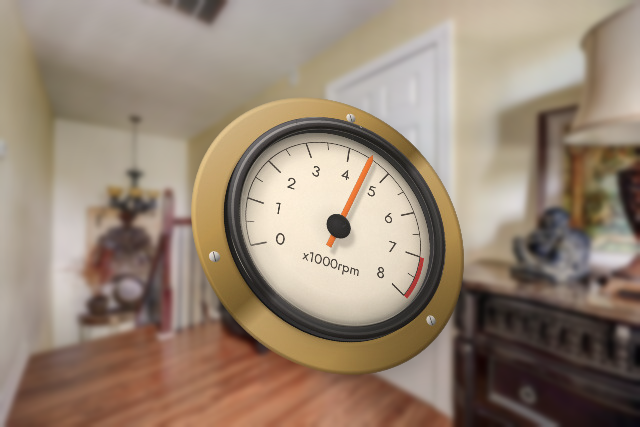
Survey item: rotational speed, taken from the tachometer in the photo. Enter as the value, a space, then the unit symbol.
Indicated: 4500 rpm
